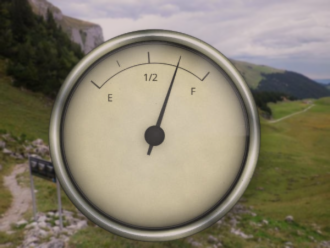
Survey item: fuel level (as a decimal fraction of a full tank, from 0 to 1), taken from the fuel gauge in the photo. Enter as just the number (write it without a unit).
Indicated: 0.75
